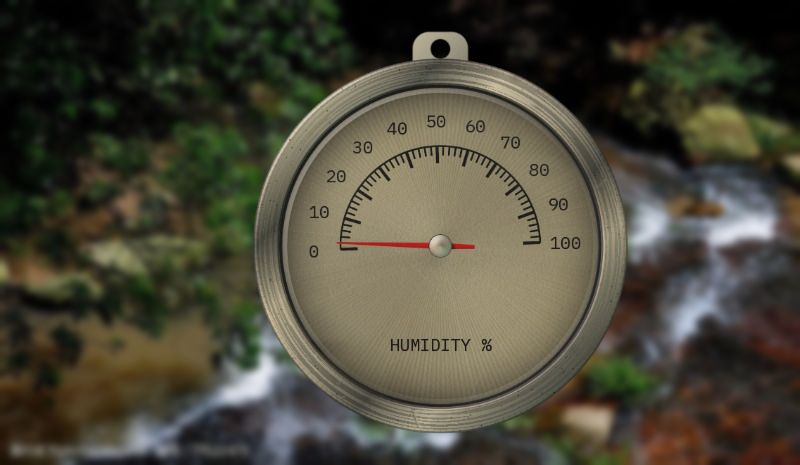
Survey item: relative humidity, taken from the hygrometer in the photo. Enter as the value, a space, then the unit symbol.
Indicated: 2 %
